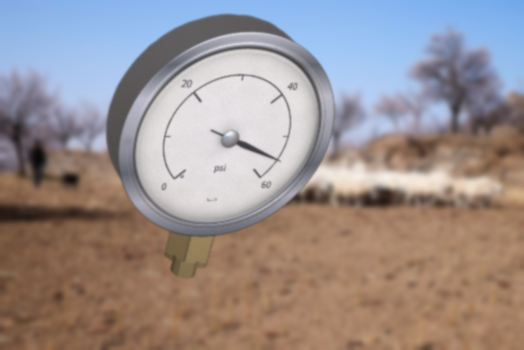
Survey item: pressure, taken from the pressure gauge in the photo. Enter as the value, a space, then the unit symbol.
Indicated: 55 psi
